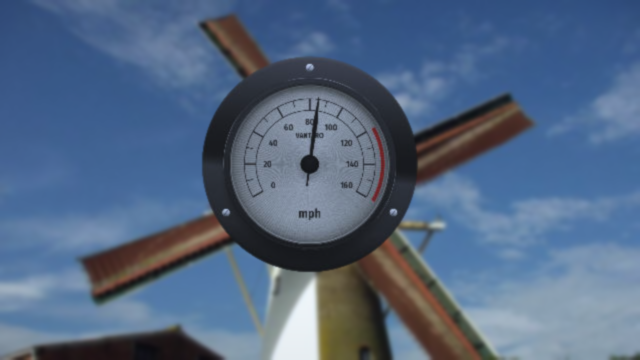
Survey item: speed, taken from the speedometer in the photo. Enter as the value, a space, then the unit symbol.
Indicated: 85 mph
